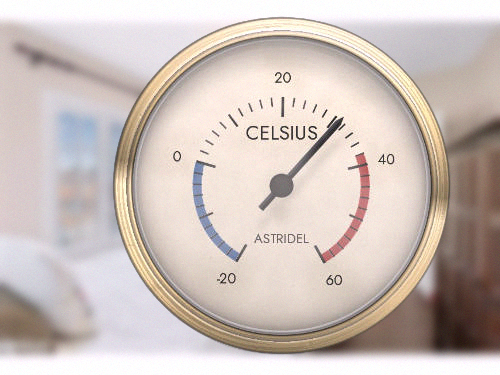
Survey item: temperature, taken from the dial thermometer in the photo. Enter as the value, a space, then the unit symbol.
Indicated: 31 °C
